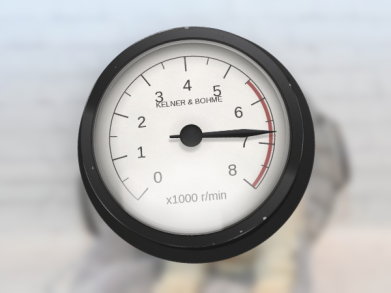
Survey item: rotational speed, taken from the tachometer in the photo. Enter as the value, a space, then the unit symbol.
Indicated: 6750 rpm
